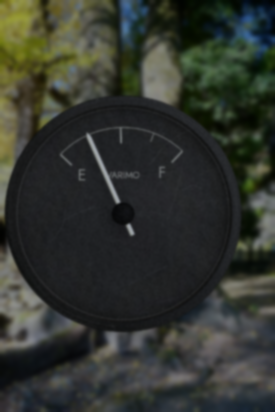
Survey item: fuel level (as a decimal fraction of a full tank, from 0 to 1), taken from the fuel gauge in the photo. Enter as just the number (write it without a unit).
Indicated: 0.25
